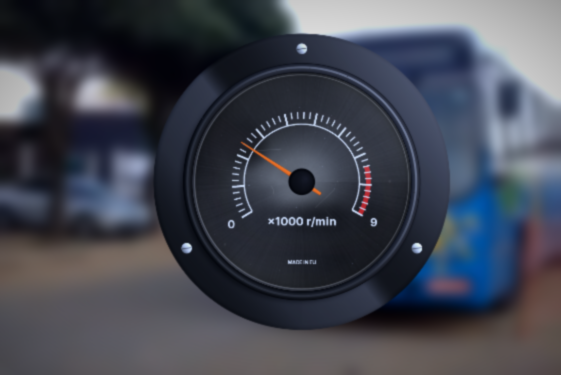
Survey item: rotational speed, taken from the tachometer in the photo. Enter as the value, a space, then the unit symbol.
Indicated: 2400 rpm
